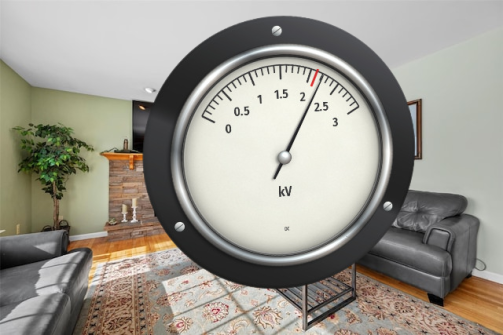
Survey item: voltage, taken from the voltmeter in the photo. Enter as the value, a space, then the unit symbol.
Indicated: 2.2 kV
